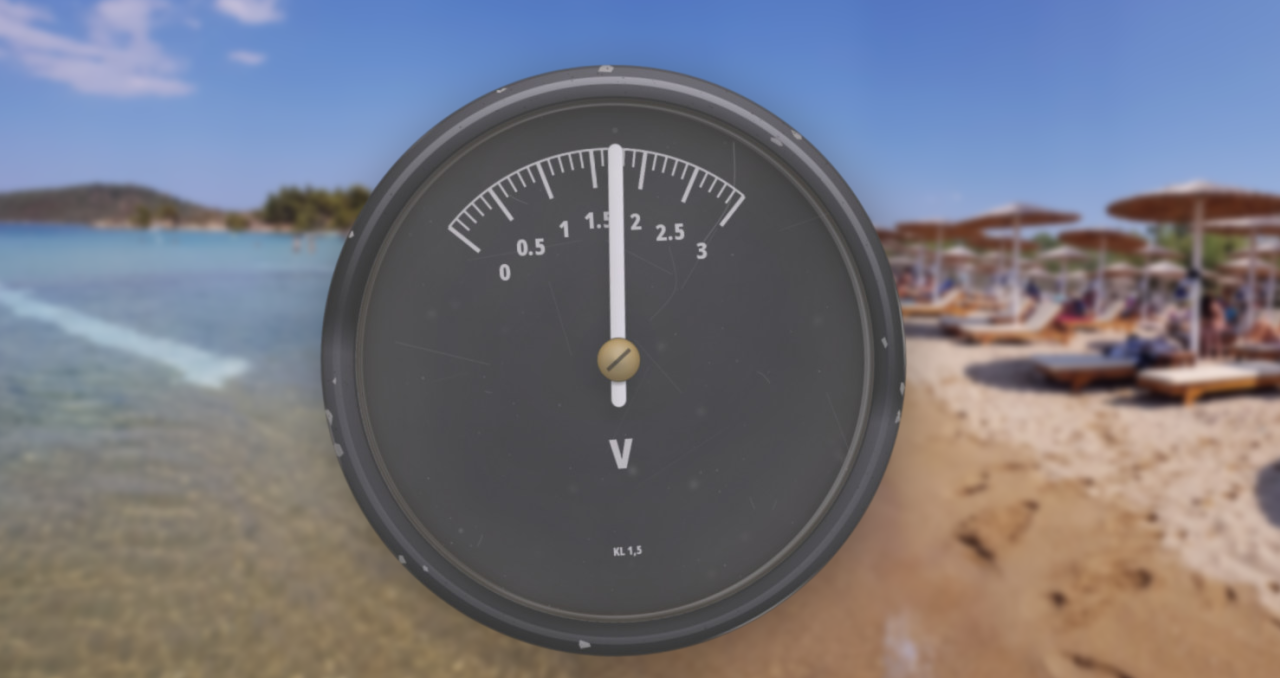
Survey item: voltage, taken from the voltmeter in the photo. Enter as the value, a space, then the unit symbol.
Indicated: 1.7 V
